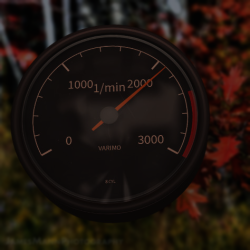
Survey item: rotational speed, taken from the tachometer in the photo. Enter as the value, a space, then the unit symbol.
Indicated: 2100 rpm
